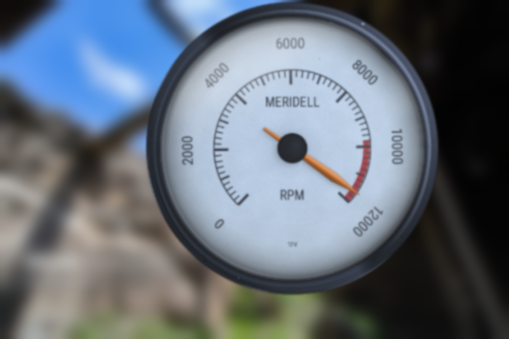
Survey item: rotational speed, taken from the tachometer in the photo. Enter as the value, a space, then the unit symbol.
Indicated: 11600 rpm
